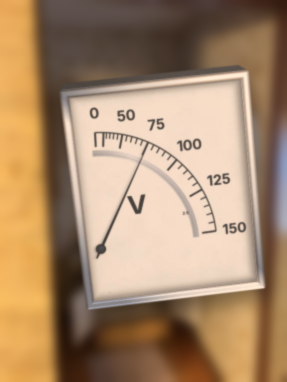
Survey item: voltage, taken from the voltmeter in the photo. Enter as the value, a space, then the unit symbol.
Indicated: 75 V
